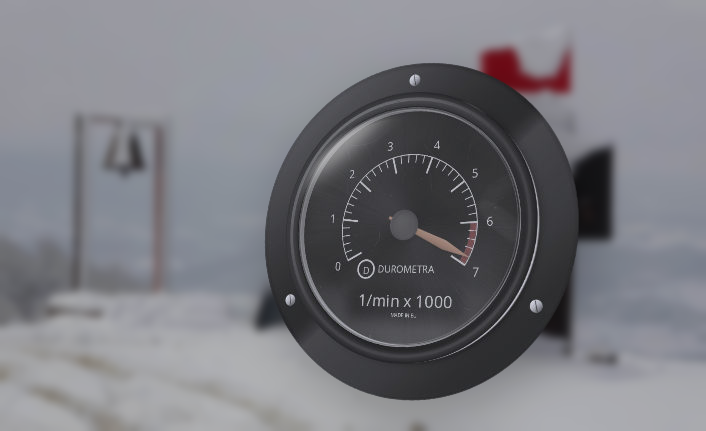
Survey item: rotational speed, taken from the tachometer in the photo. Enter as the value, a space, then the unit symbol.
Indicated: 6800 rpm
